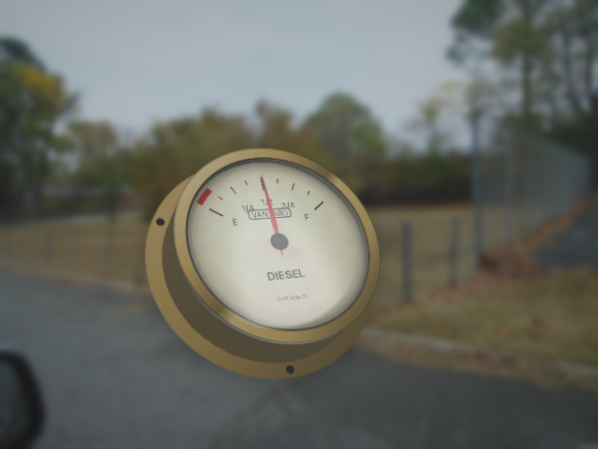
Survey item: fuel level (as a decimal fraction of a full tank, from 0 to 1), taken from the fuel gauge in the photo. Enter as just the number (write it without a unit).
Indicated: 0.5
